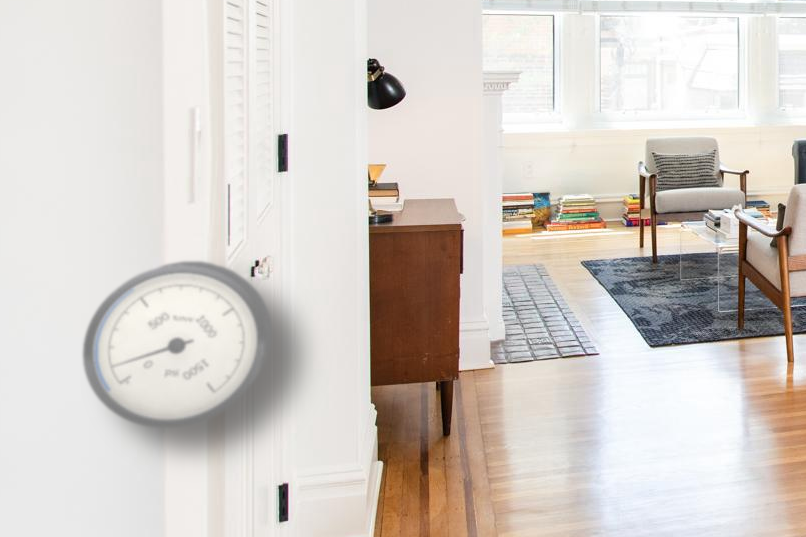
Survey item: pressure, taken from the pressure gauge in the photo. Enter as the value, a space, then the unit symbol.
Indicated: 100 psi
